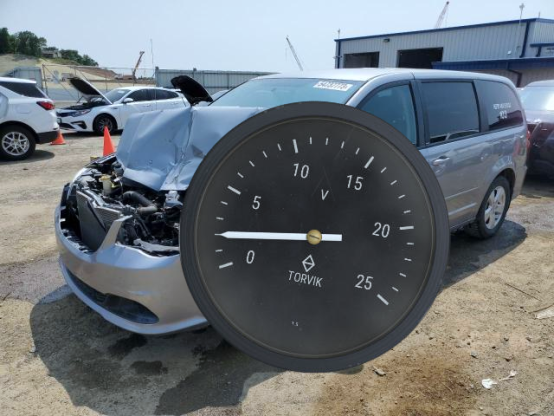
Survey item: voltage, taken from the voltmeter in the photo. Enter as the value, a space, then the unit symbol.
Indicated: 2 V
